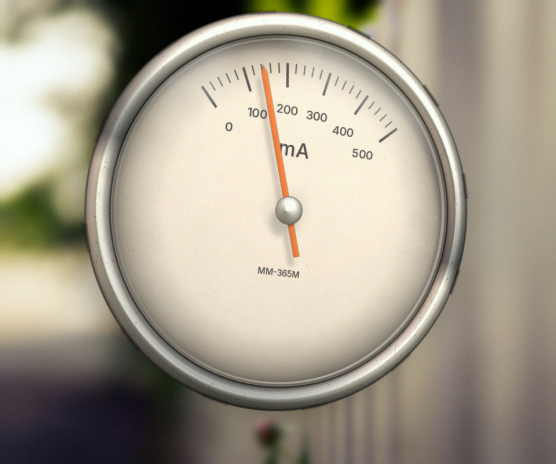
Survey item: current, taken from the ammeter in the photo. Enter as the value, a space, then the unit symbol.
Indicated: 140 mA
